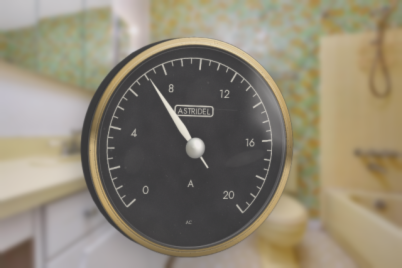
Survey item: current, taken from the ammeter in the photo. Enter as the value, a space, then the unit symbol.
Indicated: 7 A
